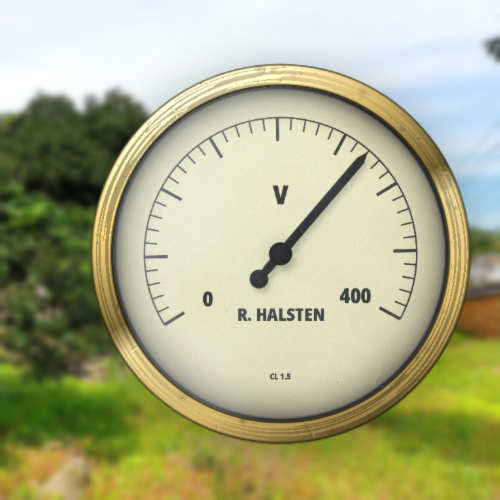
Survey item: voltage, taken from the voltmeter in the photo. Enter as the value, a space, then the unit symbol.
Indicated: 270 V
